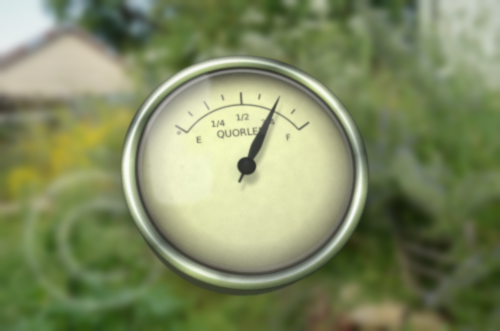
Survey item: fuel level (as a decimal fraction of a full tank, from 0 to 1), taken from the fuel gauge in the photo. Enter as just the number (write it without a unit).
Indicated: 0.75
